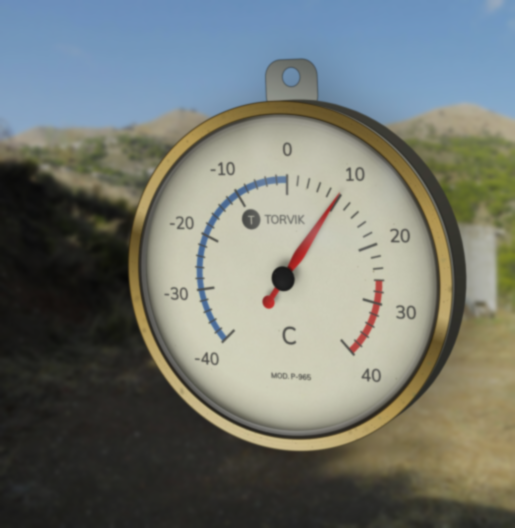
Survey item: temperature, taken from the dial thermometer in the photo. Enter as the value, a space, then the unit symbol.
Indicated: 10 °C
